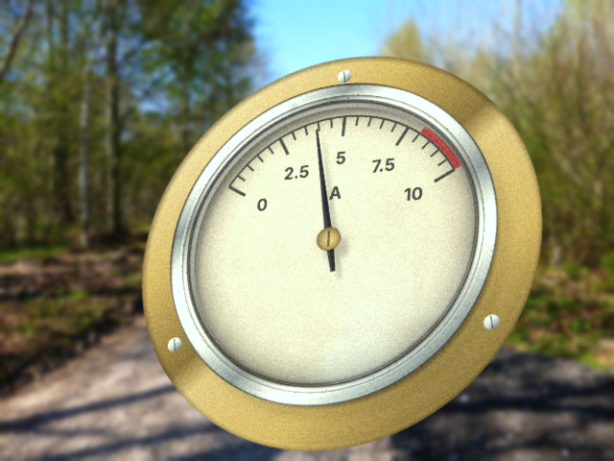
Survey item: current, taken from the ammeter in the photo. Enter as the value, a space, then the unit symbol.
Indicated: 4 A
